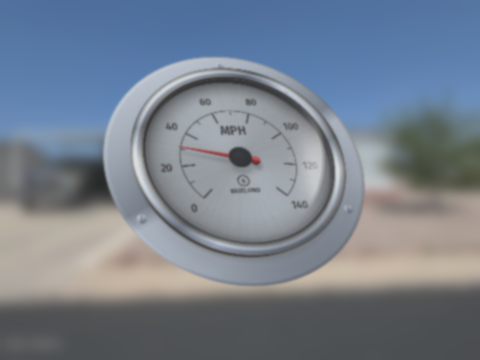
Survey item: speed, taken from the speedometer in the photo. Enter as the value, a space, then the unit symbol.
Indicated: 30 mph
